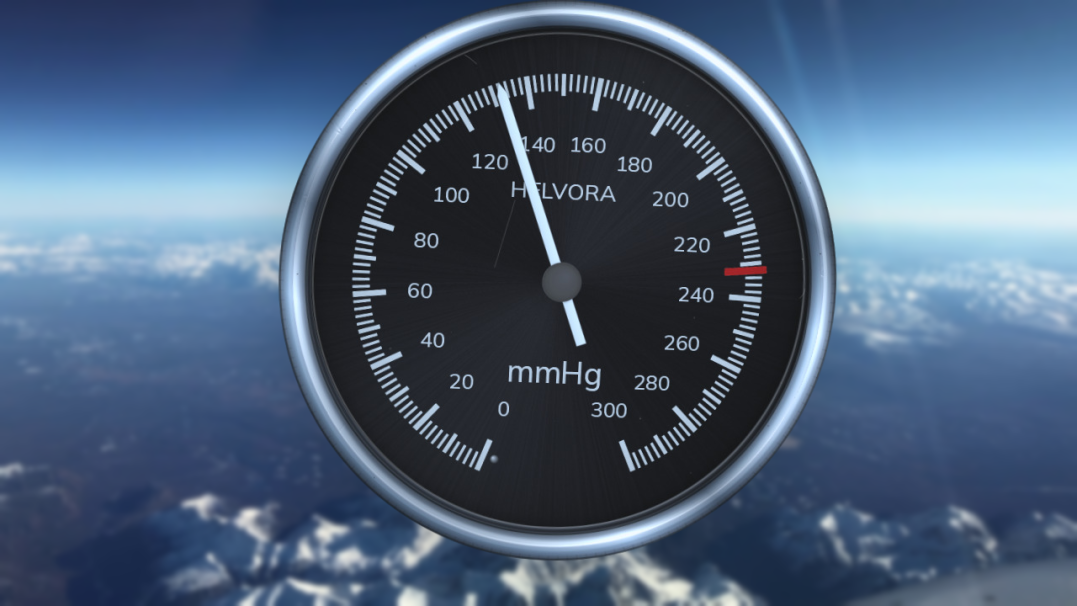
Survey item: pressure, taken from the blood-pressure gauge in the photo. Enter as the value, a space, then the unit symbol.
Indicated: 132 mmHg
